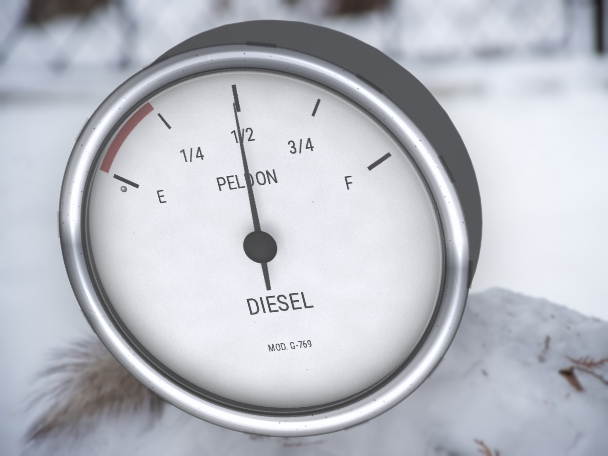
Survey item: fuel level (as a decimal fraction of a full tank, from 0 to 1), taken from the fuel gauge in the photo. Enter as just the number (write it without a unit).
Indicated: 0.5
